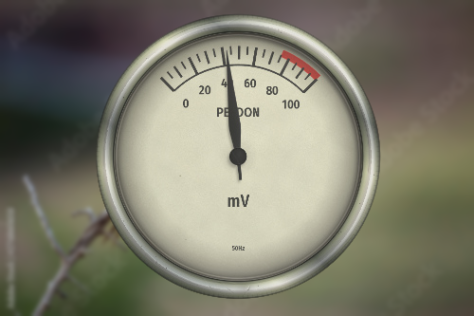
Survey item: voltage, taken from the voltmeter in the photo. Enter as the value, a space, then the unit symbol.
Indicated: 42.5 mV
